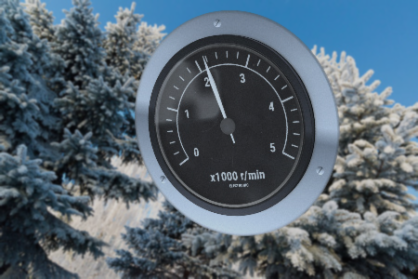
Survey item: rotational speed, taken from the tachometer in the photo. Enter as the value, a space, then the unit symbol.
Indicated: 2200 rpm
